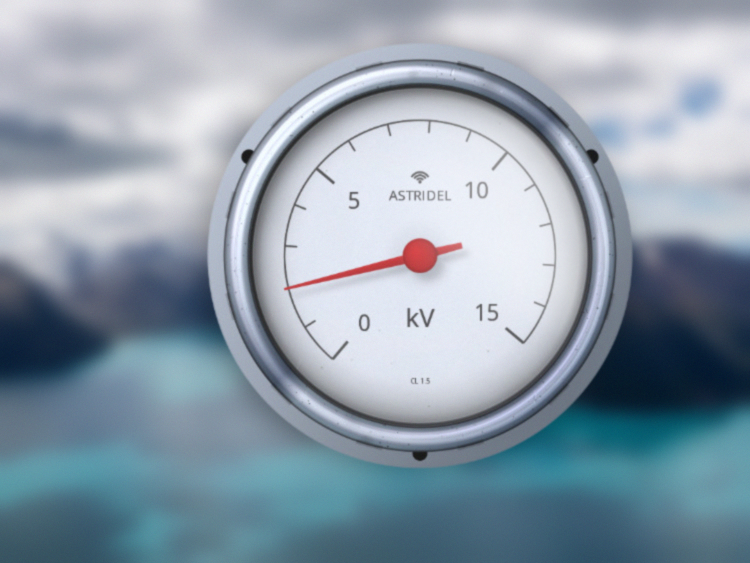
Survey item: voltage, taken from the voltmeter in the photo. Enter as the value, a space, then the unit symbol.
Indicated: 2 kV
